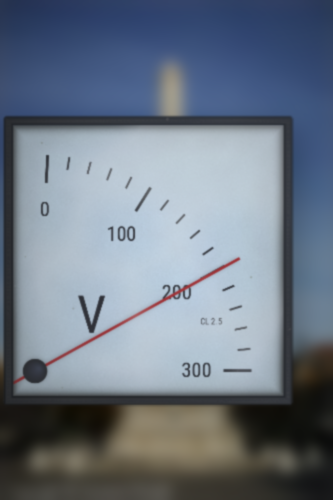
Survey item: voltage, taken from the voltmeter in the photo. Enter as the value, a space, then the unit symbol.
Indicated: 200 V
